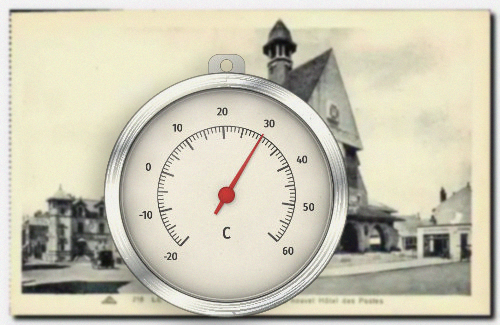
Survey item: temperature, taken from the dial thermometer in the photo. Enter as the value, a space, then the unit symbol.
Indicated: 30 °C
